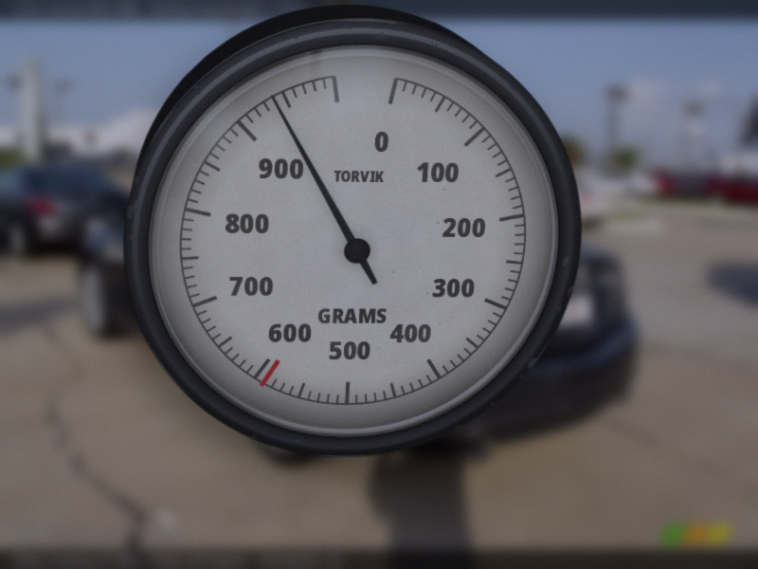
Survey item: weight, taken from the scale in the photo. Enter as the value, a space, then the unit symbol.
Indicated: 940 g
